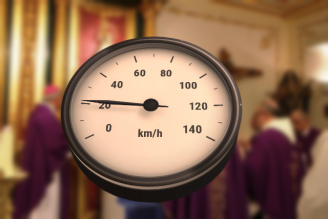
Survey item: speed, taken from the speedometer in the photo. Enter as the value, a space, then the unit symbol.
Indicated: 20 km/h
